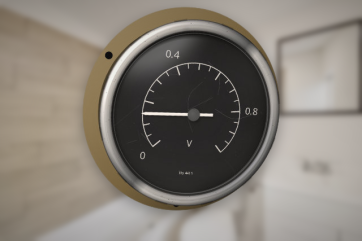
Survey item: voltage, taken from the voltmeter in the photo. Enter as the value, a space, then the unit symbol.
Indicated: 0.15 V
